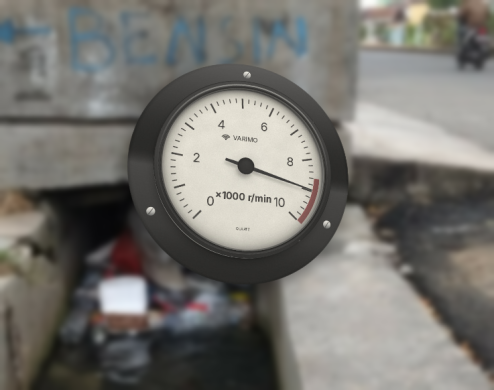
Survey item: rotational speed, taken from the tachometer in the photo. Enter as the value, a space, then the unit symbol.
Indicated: 9000 rpm
